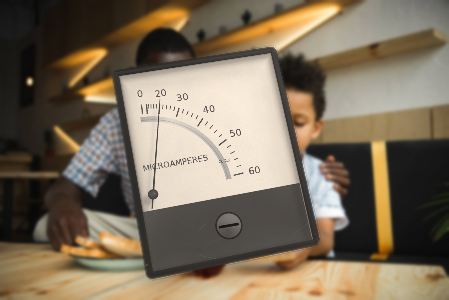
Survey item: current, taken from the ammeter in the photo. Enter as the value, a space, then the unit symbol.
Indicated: 20 µA
